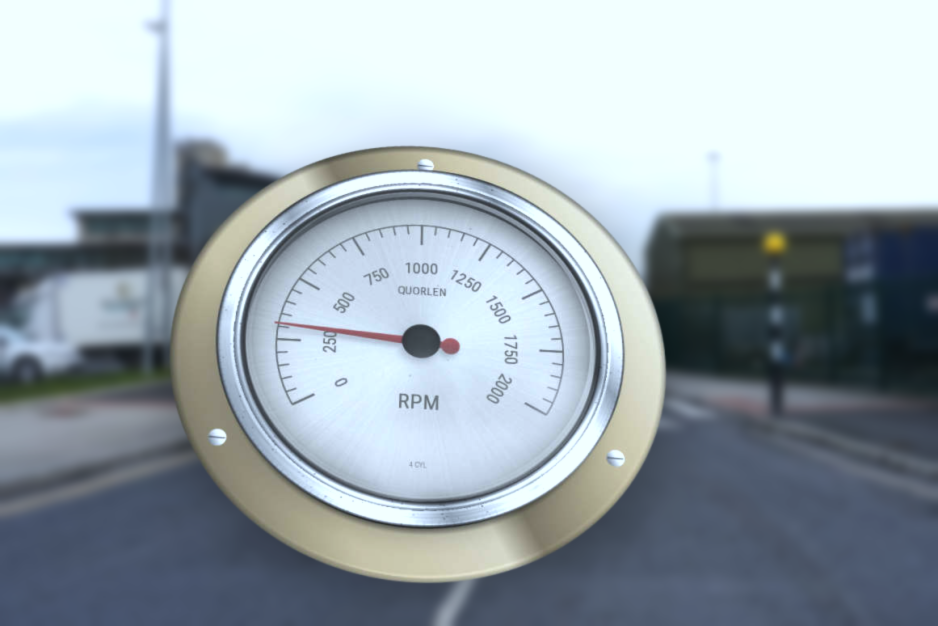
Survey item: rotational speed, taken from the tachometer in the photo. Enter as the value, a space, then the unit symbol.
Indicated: 300 rpm
